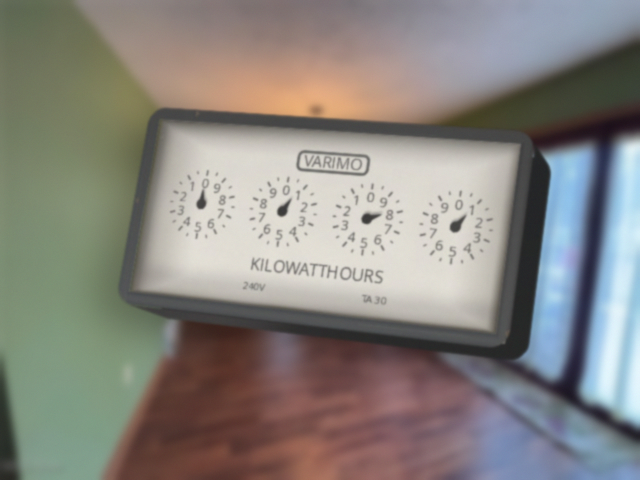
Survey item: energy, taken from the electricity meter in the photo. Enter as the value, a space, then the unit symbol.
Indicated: 81 kWh
